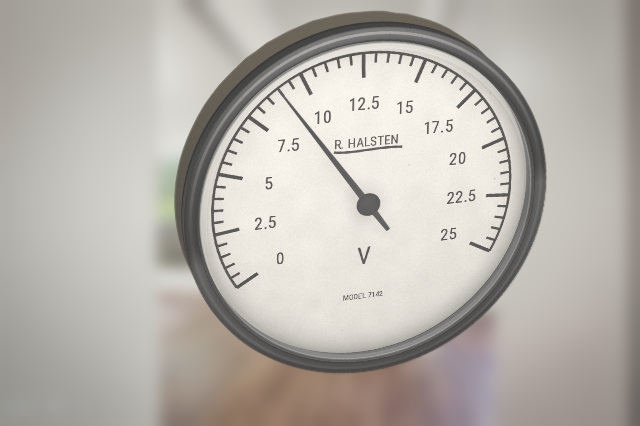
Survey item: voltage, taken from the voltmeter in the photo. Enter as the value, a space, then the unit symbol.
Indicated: 9 V
